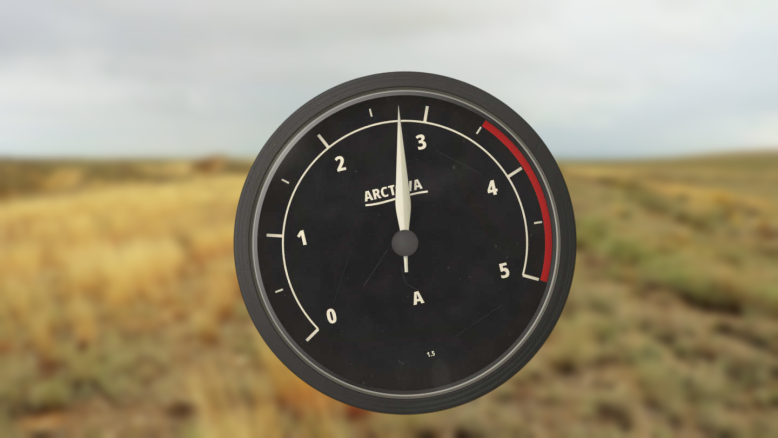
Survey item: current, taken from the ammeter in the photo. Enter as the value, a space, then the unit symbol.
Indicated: 2.75 A
